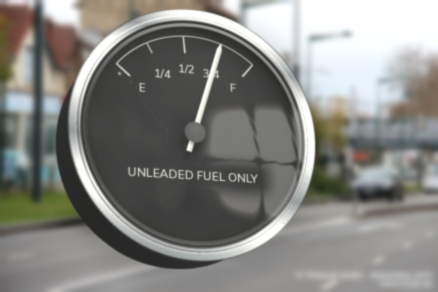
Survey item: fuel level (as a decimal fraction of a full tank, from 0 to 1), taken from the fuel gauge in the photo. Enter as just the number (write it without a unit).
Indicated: 0.75
